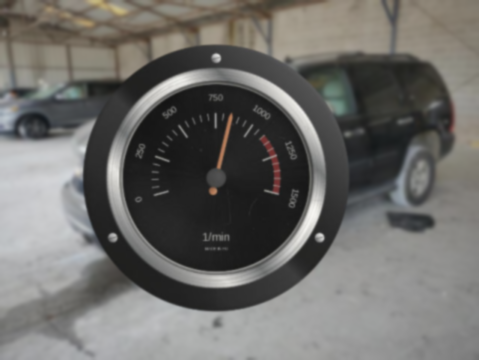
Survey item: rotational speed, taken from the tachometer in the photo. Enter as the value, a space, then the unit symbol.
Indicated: 850 rpm
